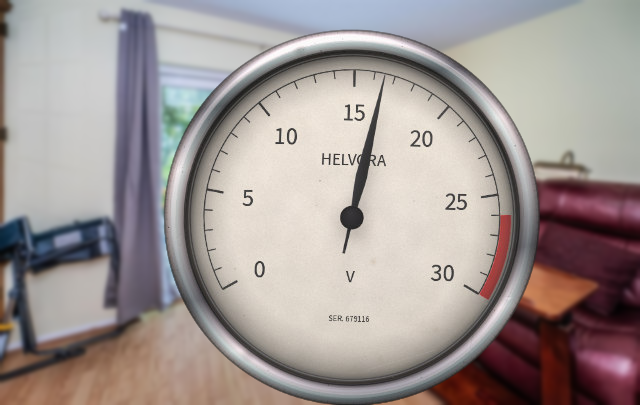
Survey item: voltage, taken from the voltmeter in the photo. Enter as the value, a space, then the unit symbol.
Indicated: 16.5 V
